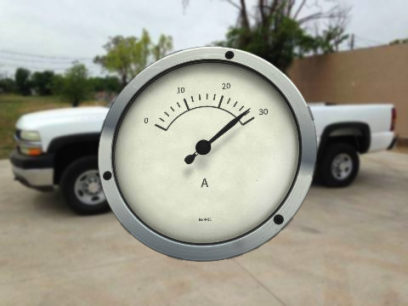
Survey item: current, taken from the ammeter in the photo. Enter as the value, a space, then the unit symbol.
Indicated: 28 A
